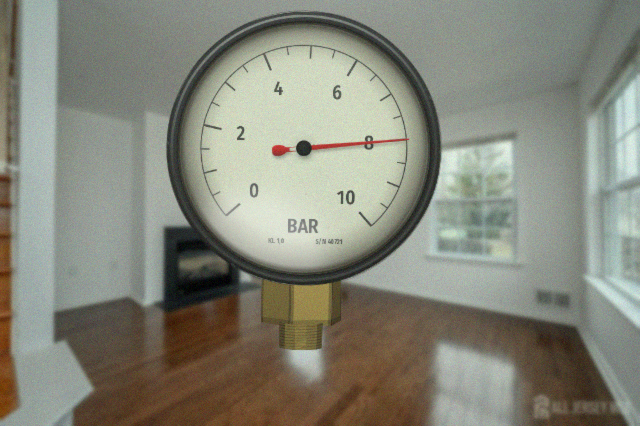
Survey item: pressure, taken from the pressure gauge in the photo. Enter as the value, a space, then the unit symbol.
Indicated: 8 bar
